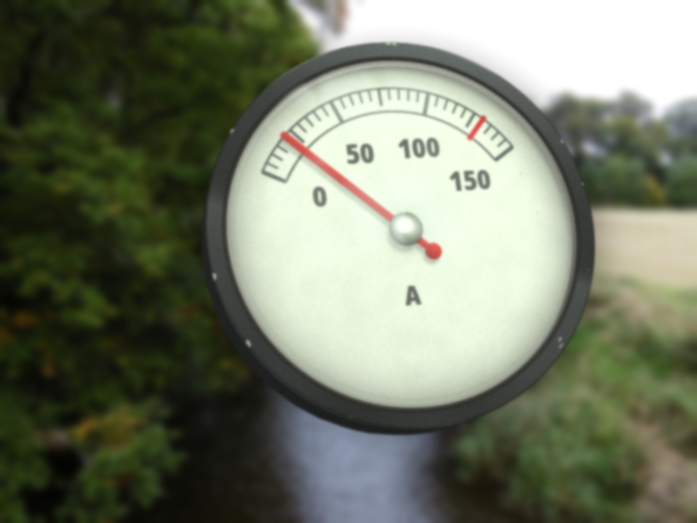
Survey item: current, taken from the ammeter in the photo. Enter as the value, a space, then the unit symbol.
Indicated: 20 A
